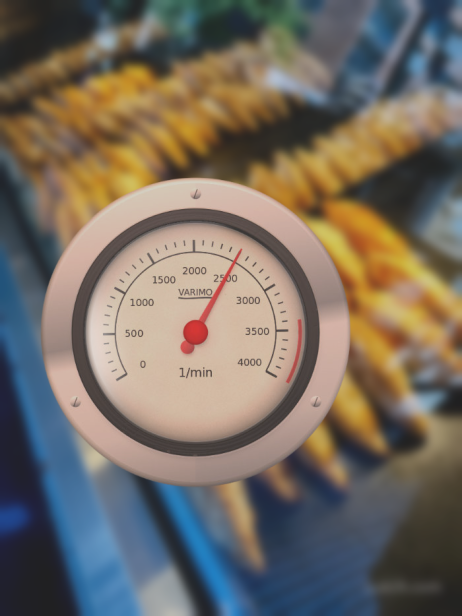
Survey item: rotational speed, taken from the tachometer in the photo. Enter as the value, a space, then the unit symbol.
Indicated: 2500 rpm
